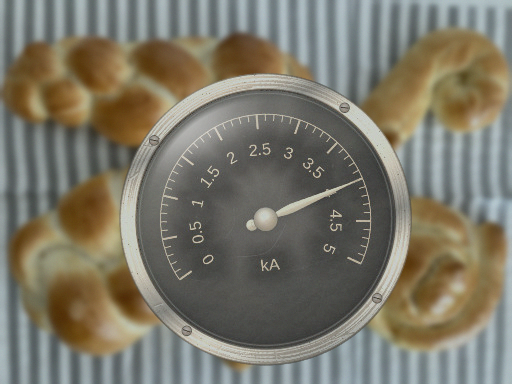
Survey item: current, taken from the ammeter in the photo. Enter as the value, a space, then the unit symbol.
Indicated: 4 kA
